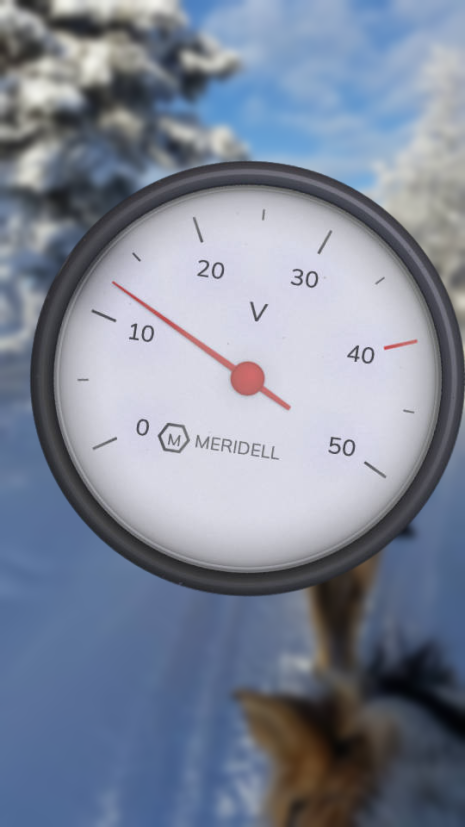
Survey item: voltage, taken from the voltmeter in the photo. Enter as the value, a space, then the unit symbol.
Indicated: 12.5 V
